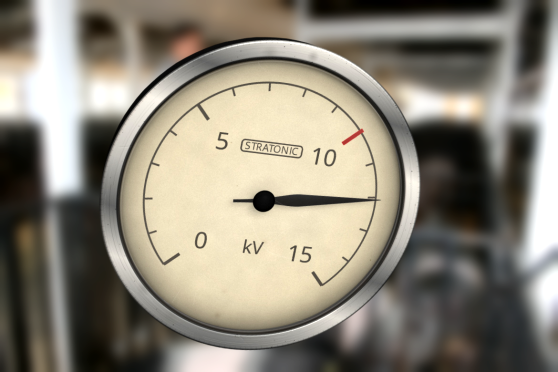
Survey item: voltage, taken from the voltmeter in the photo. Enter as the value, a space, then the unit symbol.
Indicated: 12 kV
